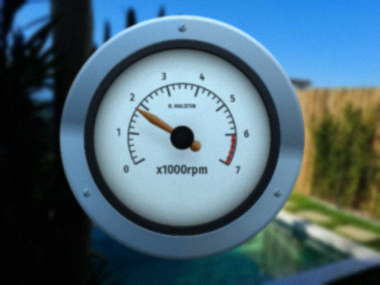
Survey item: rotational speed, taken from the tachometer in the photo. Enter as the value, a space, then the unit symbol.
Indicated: 1800 rpm
